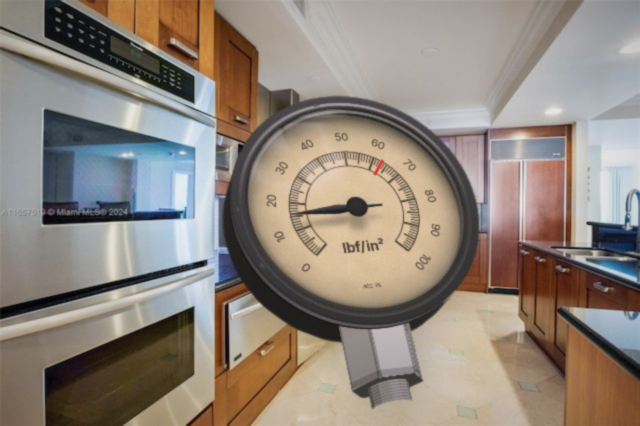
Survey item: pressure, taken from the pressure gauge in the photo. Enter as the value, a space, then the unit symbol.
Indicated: 15 psi
